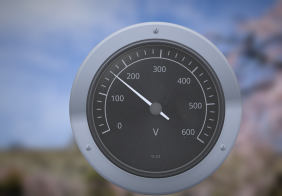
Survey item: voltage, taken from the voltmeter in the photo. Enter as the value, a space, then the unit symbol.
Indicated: 160 V
